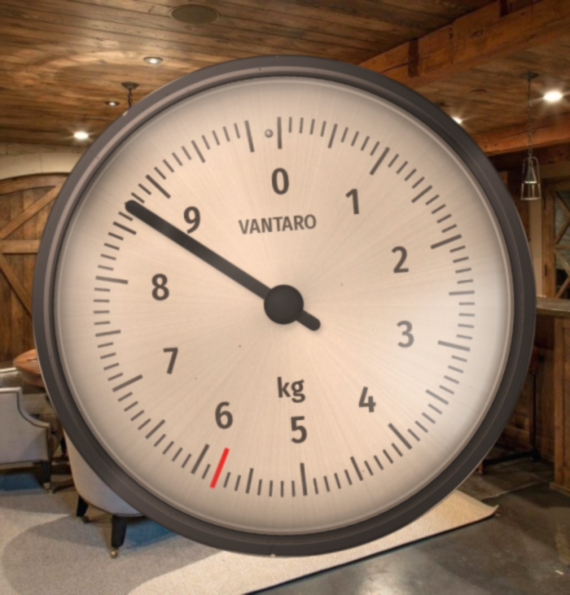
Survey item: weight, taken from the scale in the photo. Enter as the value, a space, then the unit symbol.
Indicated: 8.7 kg
